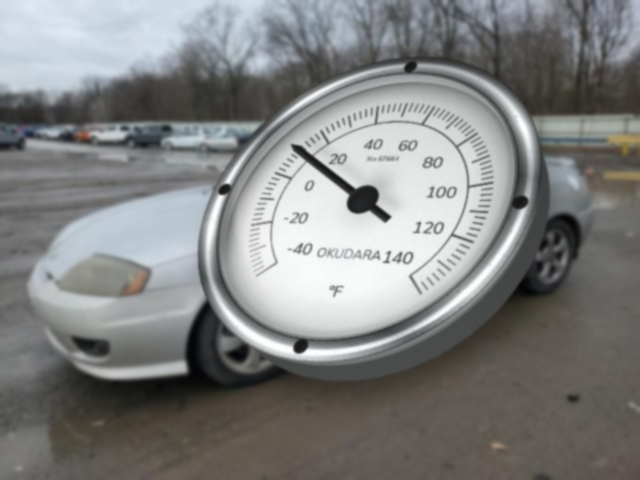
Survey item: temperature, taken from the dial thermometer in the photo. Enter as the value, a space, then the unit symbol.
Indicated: 10 °F
